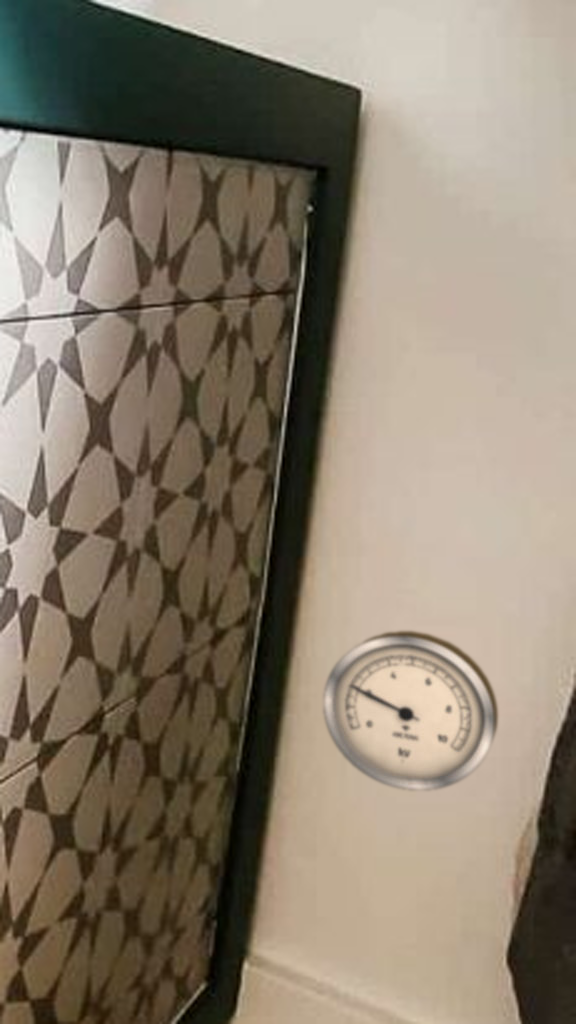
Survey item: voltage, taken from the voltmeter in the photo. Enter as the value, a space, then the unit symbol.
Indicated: 2 kV
